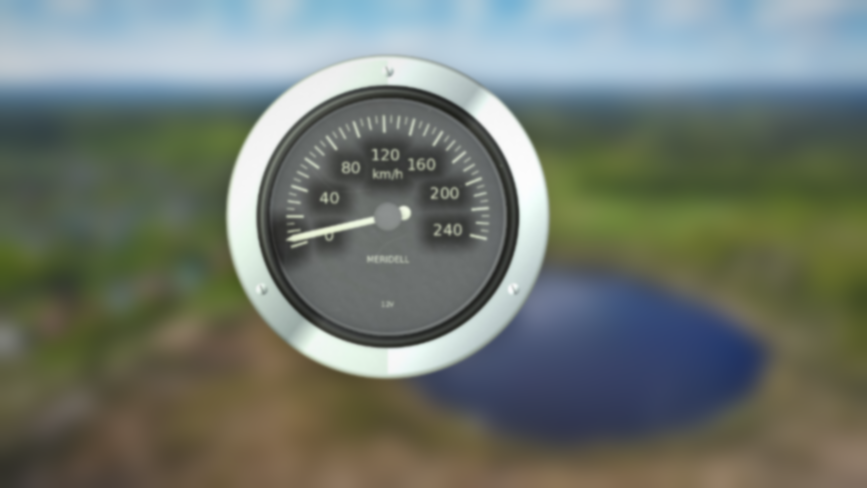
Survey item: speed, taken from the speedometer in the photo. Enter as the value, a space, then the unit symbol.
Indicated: 5 km/h
